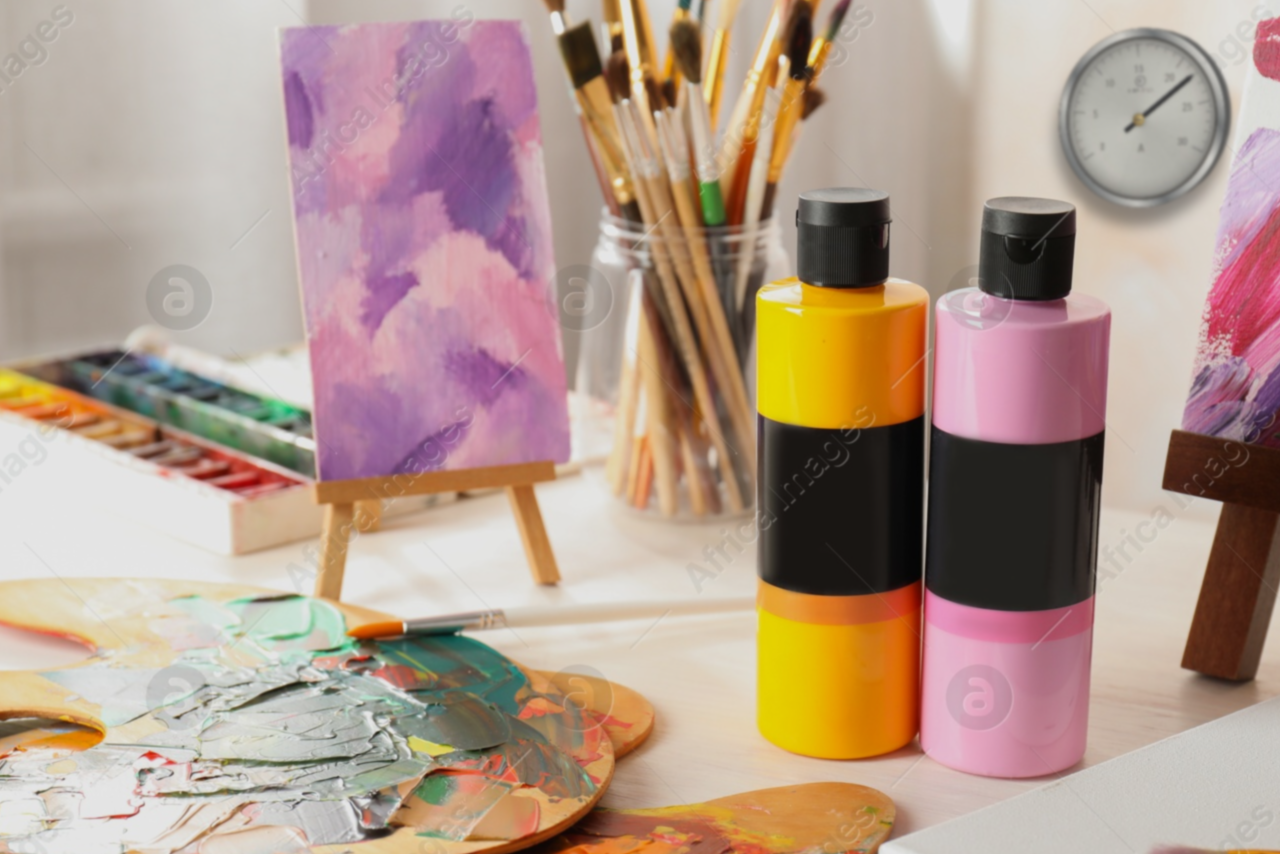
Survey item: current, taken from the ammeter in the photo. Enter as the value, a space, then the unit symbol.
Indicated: 22 A
